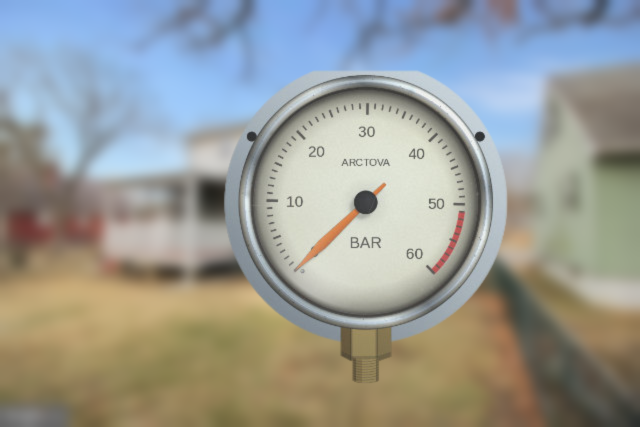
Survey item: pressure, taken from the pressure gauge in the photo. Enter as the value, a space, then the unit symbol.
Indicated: 0 bar
